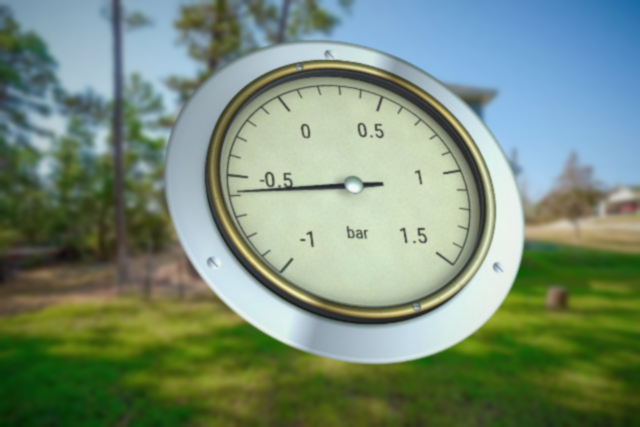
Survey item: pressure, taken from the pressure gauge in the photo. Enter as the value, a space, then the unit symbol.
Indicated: -0.6 bar
